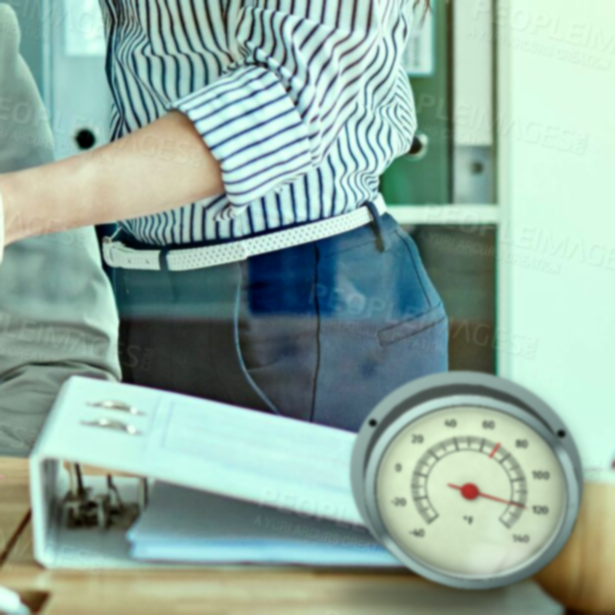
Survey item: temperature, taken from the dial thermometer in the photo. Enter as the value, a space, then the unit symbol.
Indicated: 120 °F
